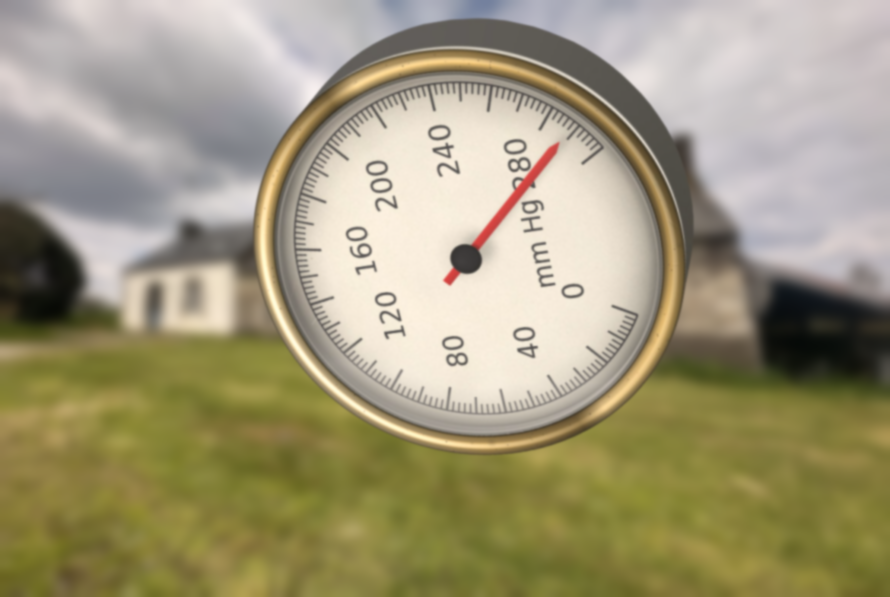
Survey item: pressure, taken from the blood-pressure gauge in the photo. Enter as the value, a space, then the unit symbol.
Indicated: 288 mmHg
